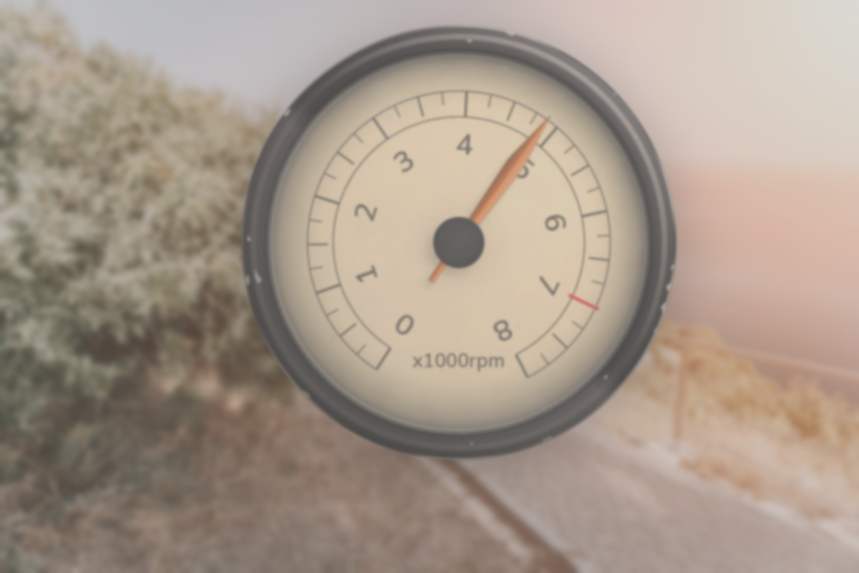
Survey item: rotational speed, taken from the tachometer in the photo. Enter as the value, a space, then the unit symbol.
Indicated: 4875 rpm
